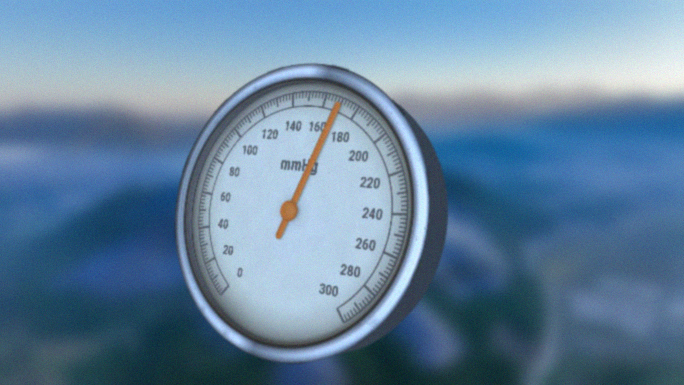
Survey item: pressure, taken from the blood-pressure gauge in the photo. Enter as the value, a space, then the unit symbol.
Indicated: 170 mmHg
